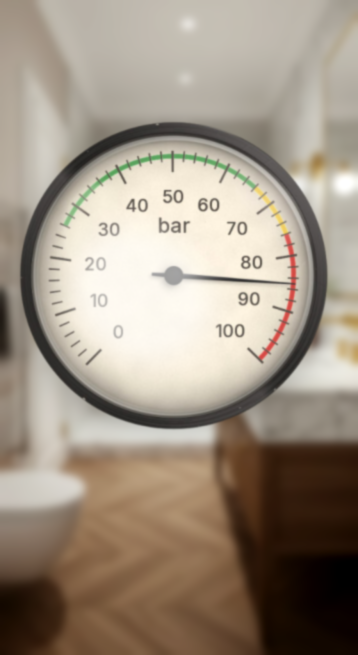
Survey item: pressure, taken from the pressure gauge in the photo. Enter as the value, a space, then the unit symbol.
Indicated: 85 bar
